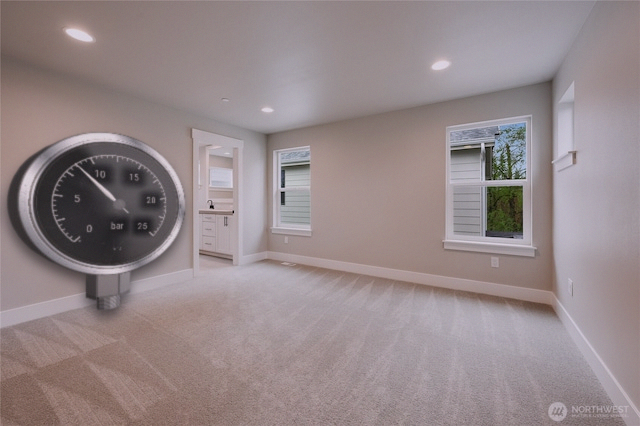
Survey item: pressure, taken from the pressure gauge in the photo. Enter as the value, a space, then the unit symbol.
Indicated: 8.5 bar
